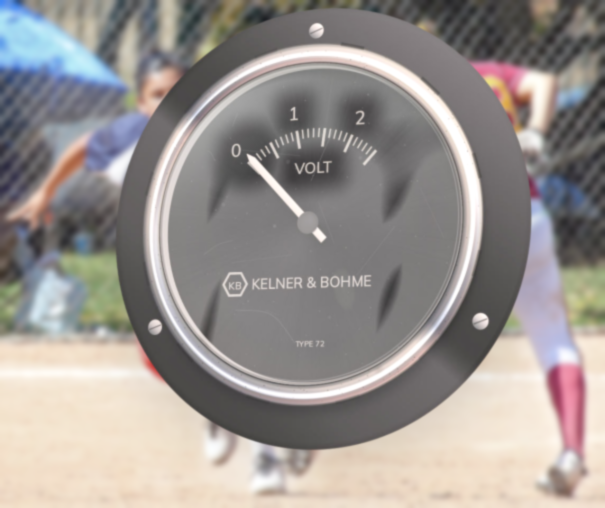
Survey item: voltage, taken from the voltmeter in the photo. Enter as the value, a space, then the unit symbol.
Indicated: 0.1 V
